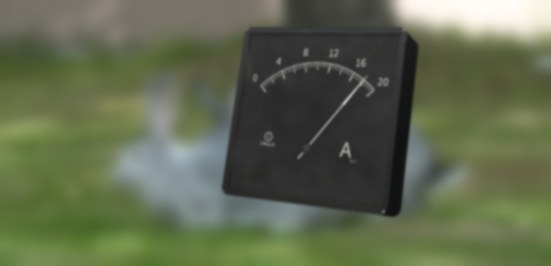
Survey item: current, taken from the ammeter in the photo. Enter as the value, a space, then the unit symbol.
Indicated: 18 A
